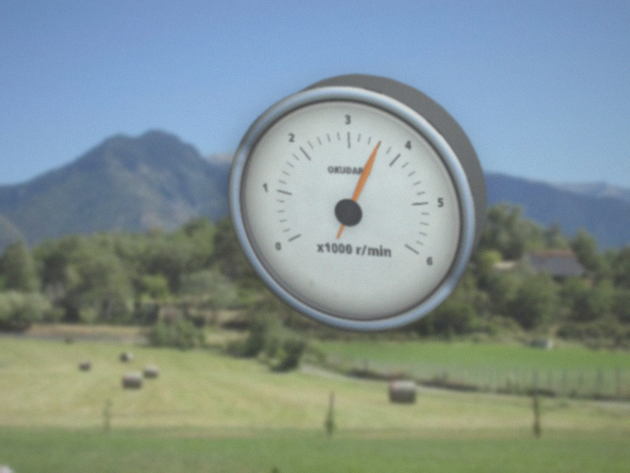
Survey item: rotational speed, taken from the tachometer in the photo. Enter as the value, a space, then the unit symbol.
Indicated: 3600 rpm
